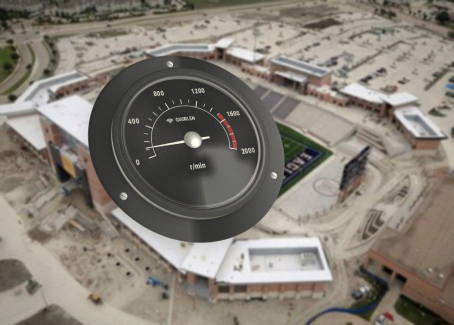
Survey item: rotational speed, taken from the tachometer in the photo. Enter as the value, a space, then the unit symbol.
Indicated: 100 rpm
